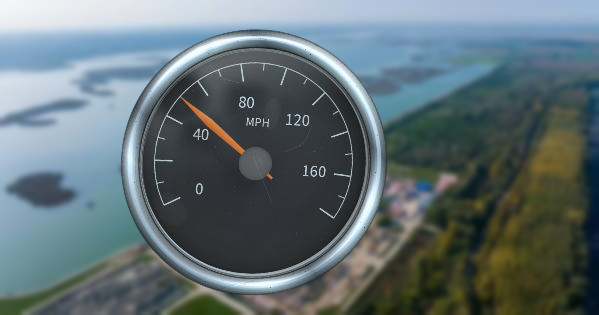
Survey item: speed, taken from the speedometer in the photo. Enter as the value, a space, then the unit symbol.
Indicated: 50 mph
